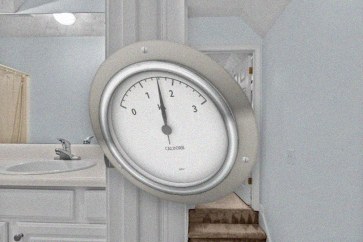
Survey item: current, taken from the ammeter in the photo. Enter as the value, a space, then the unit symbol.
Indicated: 1.6 kA
